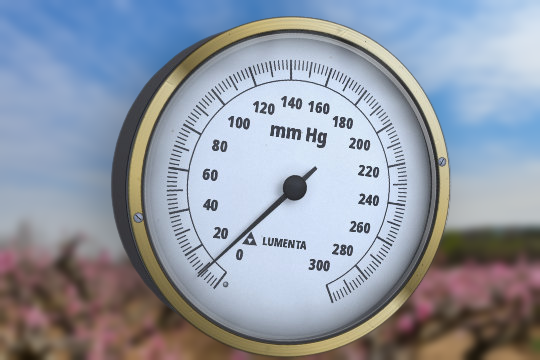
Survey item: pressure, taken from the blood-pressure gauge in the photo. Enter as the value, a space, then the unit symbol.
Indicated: 10 mmHg
